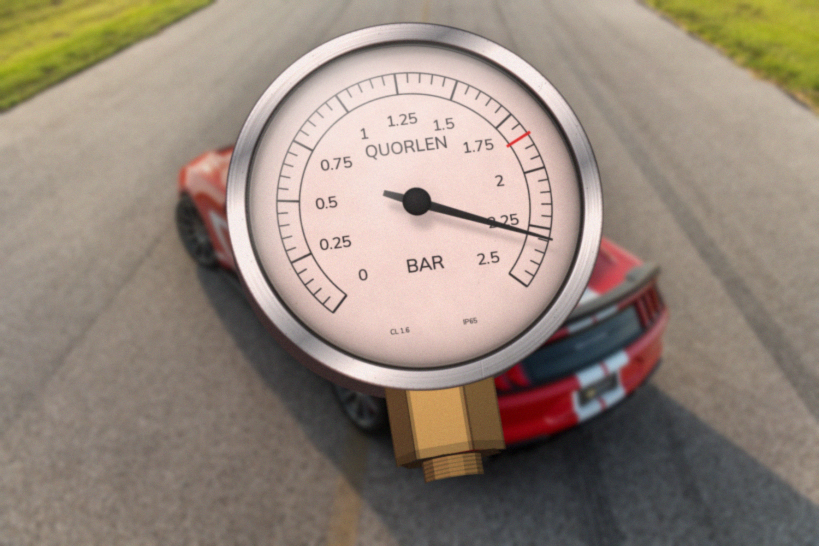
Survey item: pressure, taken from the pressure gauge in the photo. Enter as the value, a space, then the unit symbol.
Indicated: 2.3 bar
